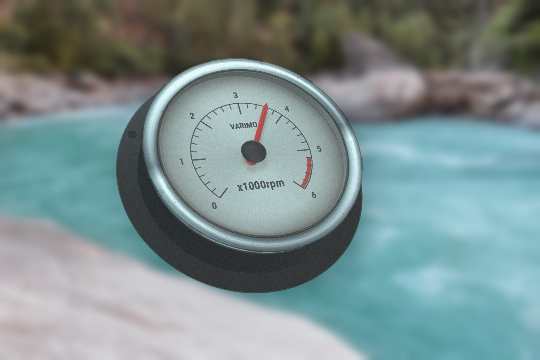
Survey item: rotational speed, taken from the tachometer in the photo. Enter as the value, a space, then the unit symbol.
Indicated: 3600 rpm
